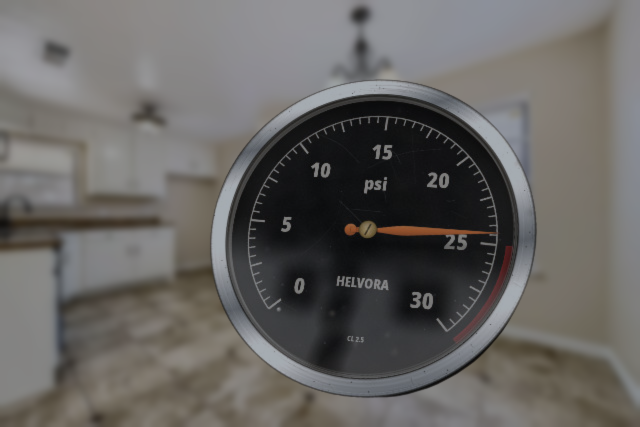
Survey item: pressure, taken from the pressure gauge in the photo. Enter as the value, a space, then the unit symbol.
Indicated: 24.5 psi
